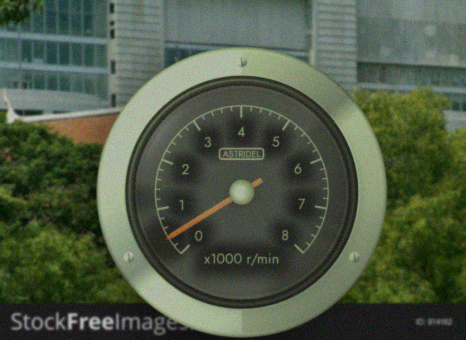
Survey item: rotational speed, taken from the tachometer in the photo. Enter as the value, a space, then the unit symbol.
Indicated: 400 rpm
